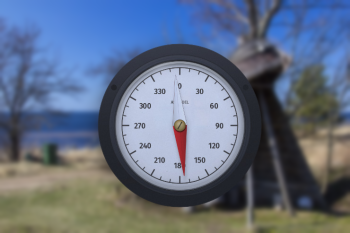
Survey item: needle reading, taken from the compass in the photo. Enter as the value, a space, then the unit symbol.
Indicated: 175 °
